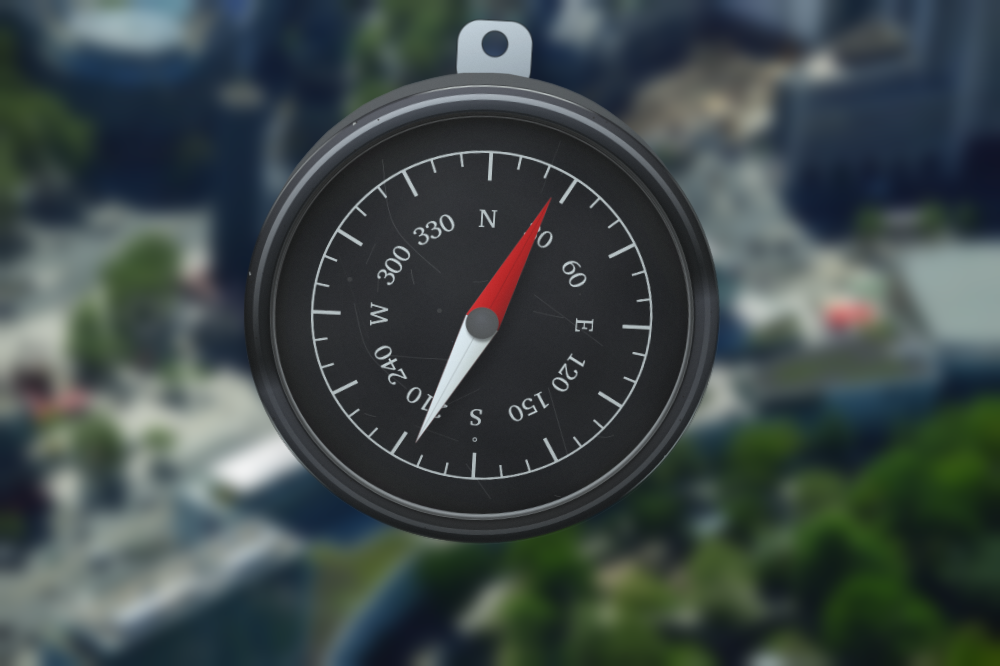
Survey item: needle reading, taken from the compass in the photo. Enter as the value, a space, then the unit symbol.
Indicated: 25 °
